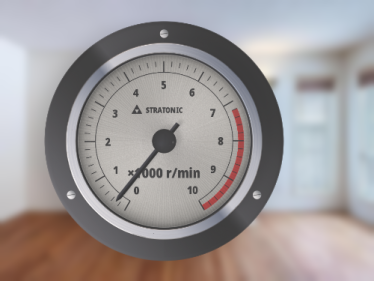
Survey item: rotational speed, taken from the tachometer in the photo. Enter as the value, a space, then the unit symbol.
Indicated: 300 rpm
